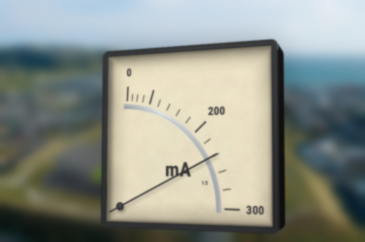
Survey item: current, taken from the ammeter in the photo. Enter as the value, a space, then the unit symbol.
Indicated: 240 mA
